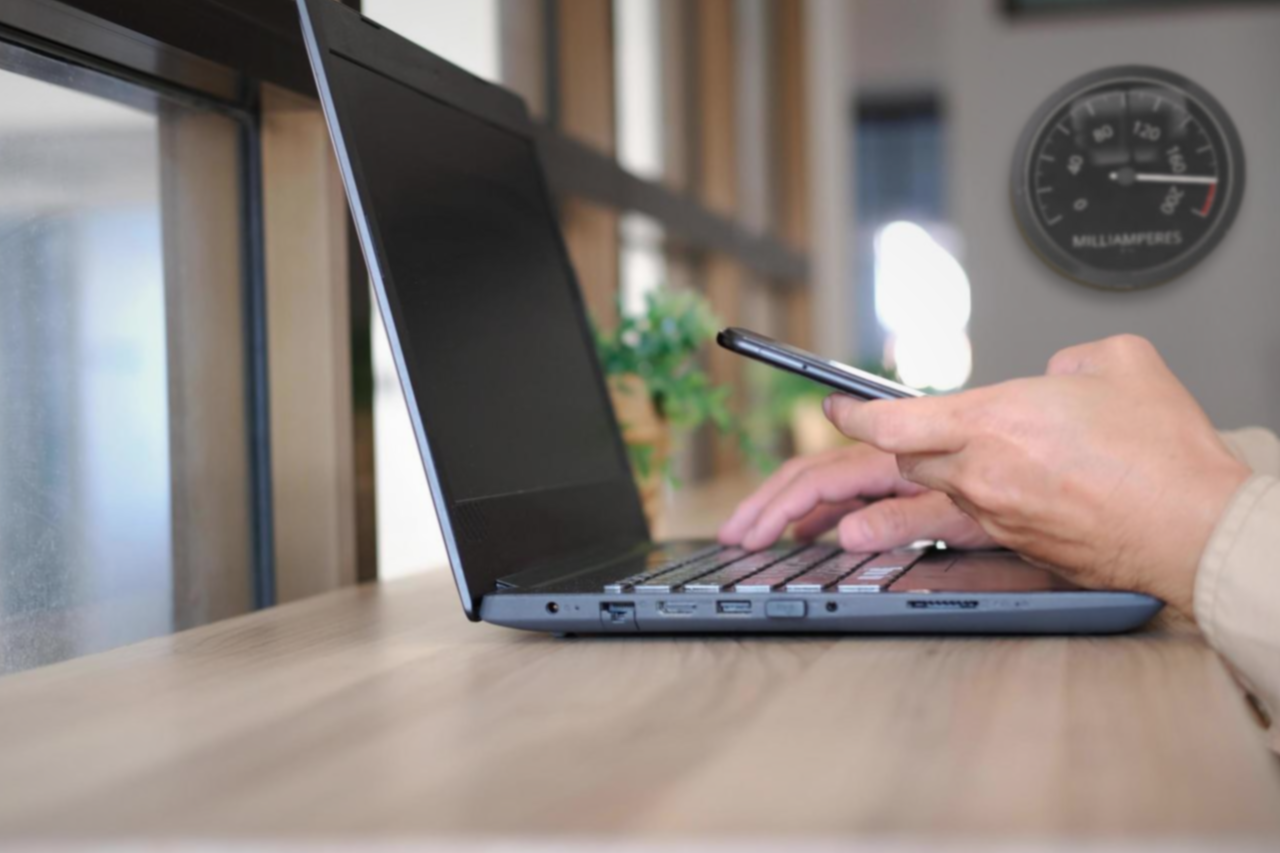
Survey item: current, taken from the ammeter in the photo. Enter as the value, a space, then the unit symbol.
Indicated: 180 mA
